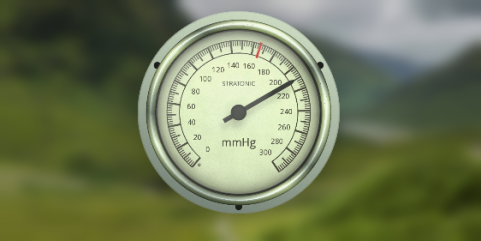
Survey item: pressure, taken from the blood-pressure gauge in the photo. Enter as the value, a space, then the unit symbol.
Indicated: 210 mmHg
